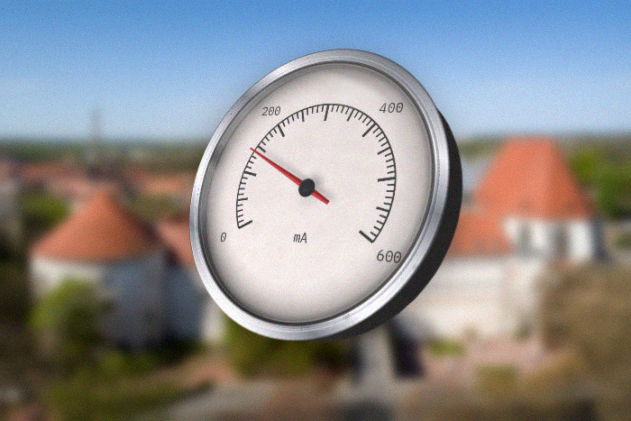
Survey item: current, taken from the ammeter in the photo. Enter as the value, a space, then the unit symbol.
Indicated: 140 mA
